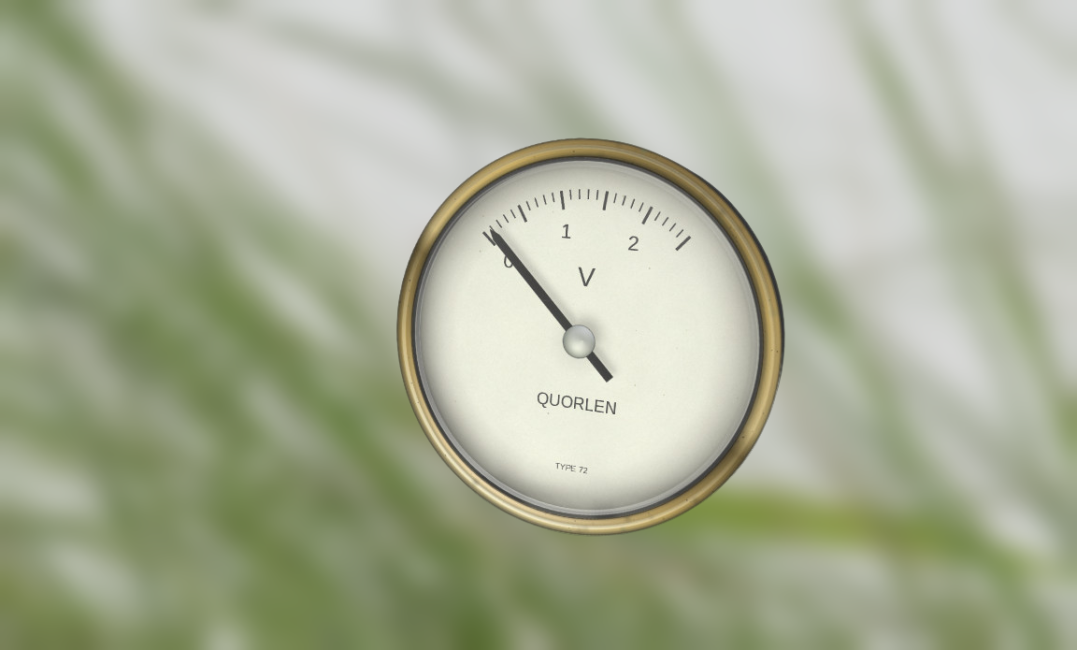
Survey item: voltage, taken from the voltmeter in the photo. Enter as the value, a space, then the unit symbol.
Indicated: 0.1 V
